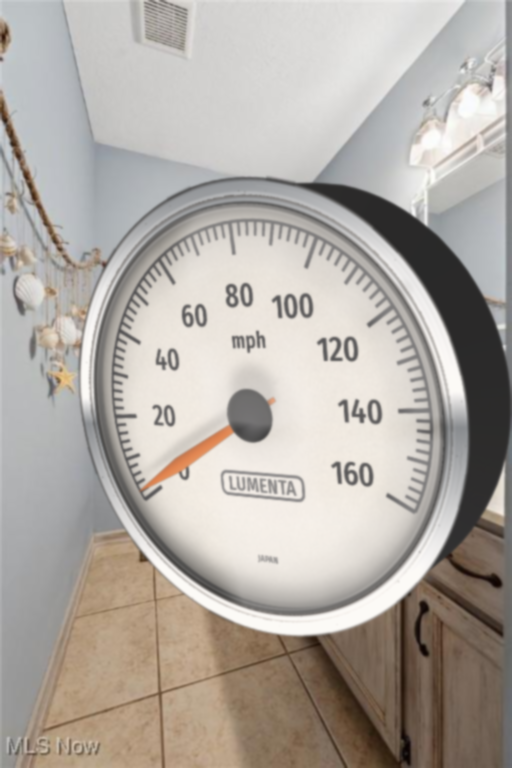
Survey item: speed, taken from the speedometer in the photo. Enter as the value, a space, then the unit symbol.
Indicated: 2 mph
